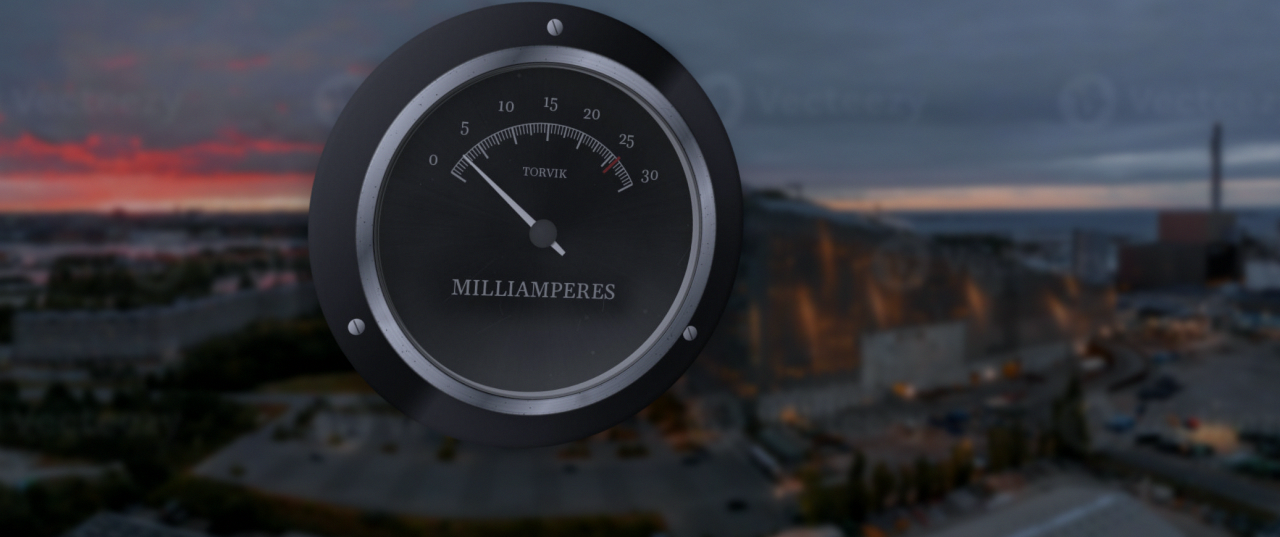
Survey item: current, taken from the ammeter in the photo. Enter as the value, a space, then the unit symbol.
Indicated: 2.5 mA
